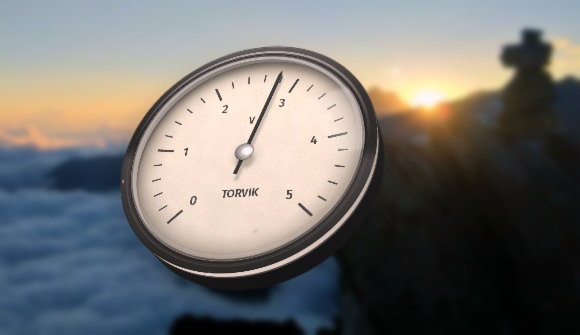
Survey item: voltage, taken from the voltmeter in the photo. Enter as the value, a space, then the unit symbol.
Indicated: 2.8 V
